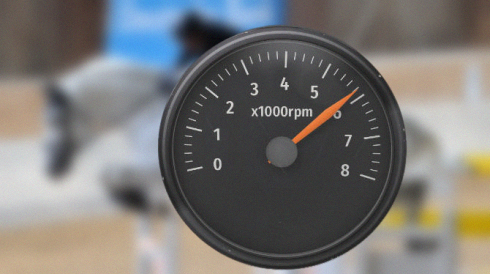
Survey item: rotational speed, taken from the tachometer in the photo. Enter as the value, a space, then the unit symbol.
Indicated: 5800 rpm
